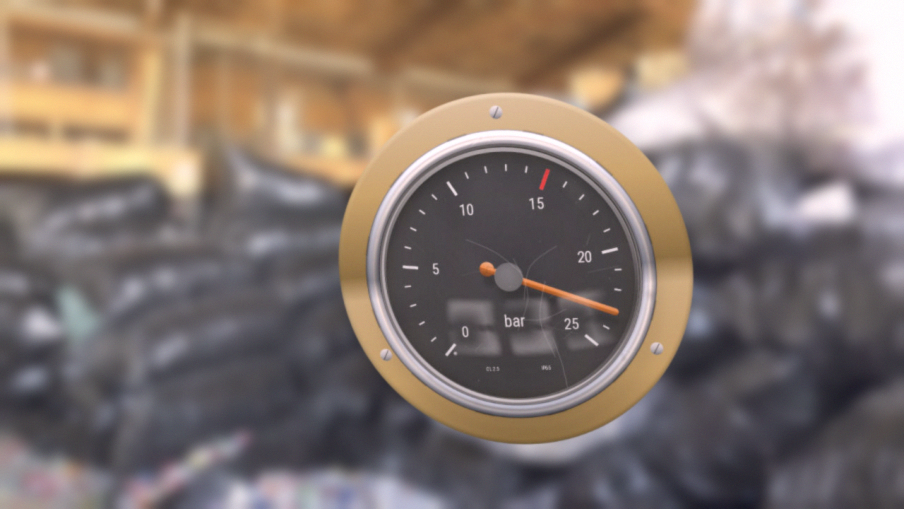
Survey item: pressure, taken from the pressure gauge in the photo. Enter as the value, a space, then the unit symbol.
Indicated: 23 bar
